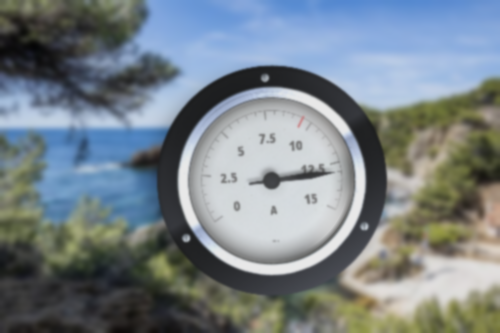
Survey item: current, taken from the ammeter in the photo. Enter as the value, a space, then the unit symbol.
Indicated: 13 A
